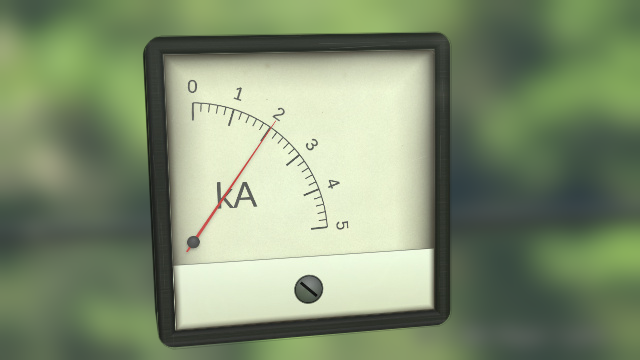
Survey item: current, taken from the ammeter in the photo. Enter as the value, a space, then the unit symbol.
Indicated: 2 kA
